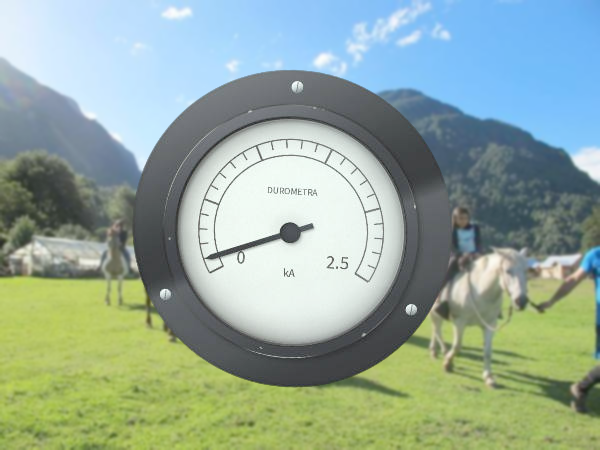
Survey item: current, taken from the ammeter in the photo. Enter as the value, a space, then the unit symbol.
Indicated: 0.1 kA
